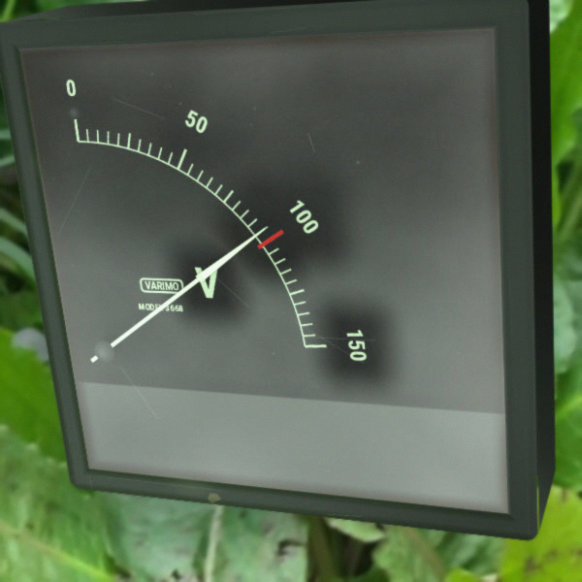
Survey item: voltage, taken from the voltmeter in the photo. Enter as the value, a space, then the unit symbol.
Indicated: 95 V
